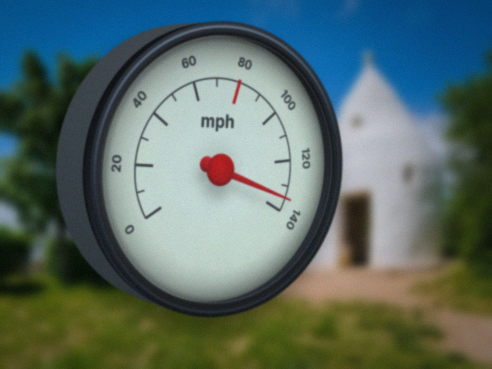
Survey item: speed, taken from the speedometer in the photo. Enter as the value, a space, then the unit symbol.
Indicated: 135 mph
